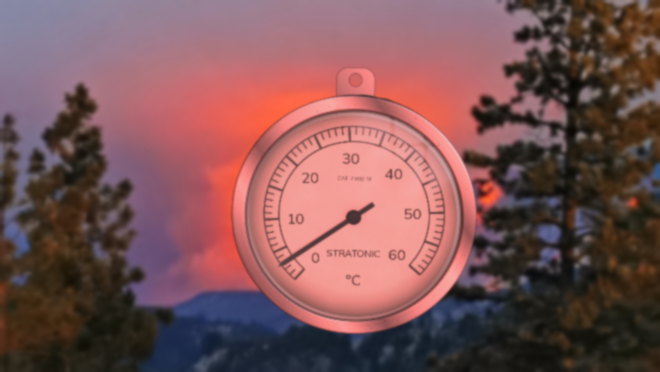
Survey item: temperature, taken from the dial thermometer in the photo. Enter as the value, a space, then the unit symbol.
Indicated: 3 °C
